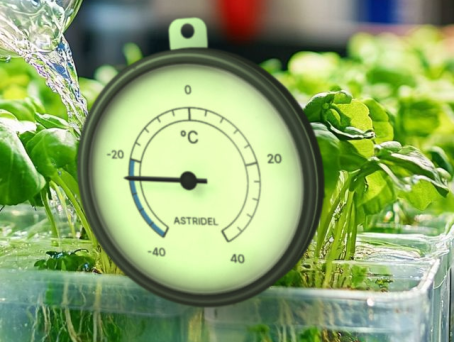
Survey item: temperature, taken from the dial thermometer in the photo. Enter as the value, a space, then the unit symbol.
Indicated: -24 °C
